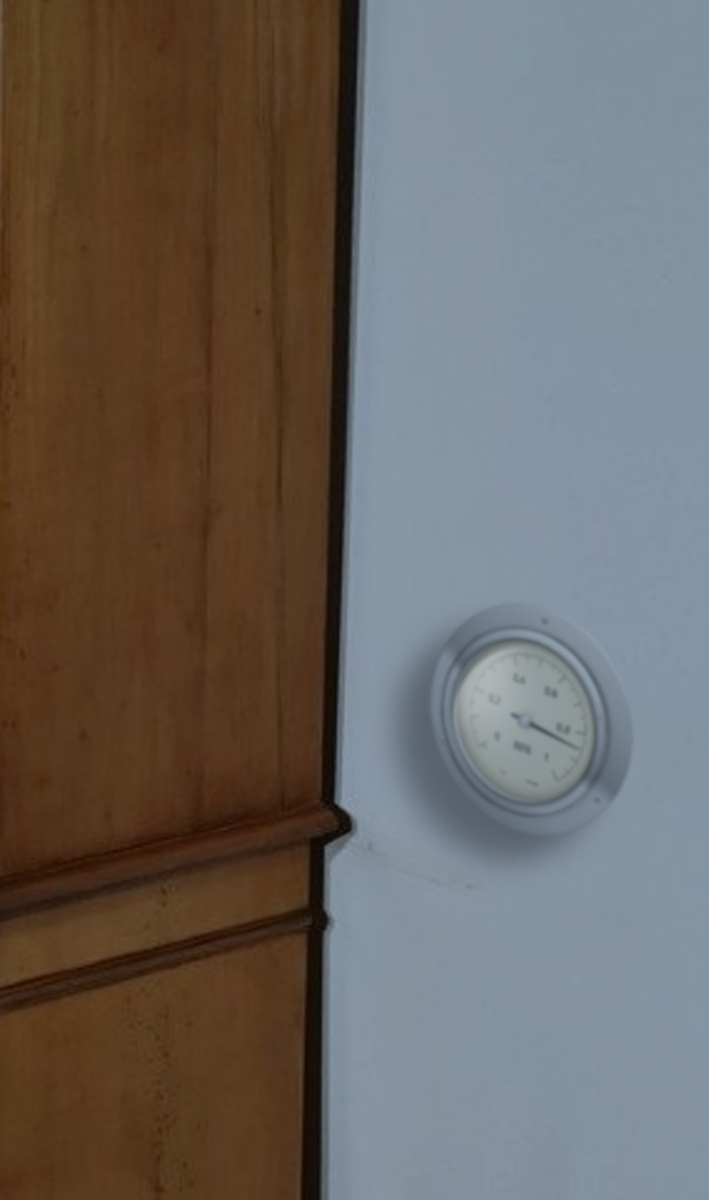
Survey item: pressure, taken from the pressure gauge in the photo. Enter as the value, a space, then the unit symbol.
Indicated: 0.85 MPa
